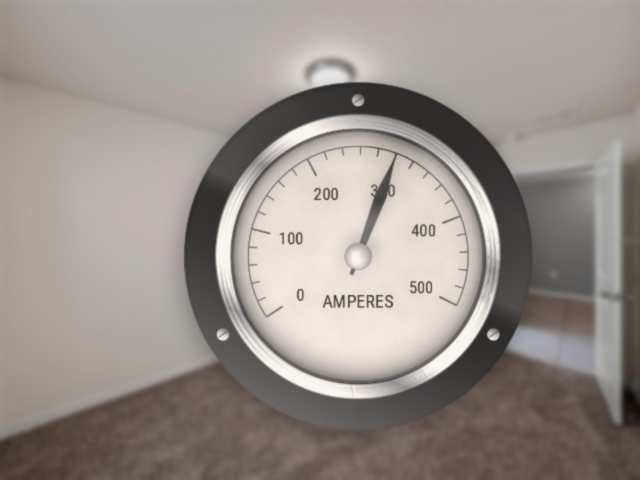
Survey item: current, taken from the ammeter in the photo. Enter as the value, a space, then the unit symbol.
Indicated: 300 A
